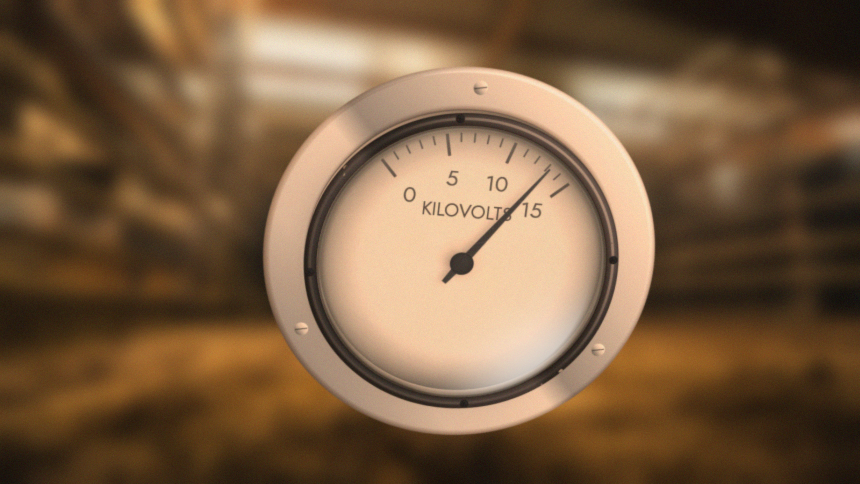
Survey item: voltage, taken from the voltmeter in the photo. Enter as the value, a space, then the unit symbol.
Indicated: 13 kV
